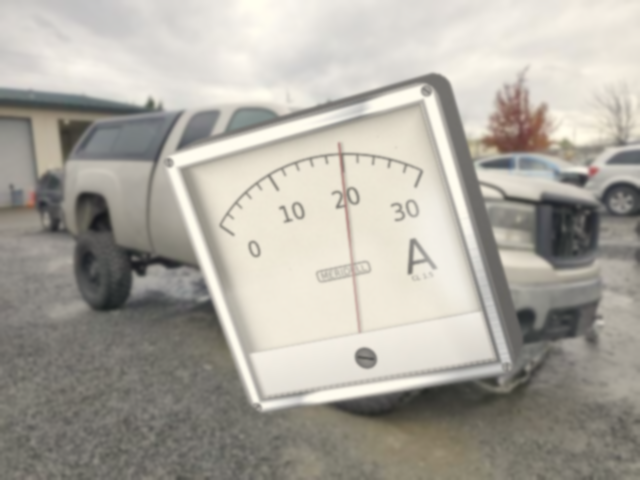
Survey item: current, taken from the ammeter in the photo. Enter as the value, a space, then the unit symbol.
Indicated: 20 A
